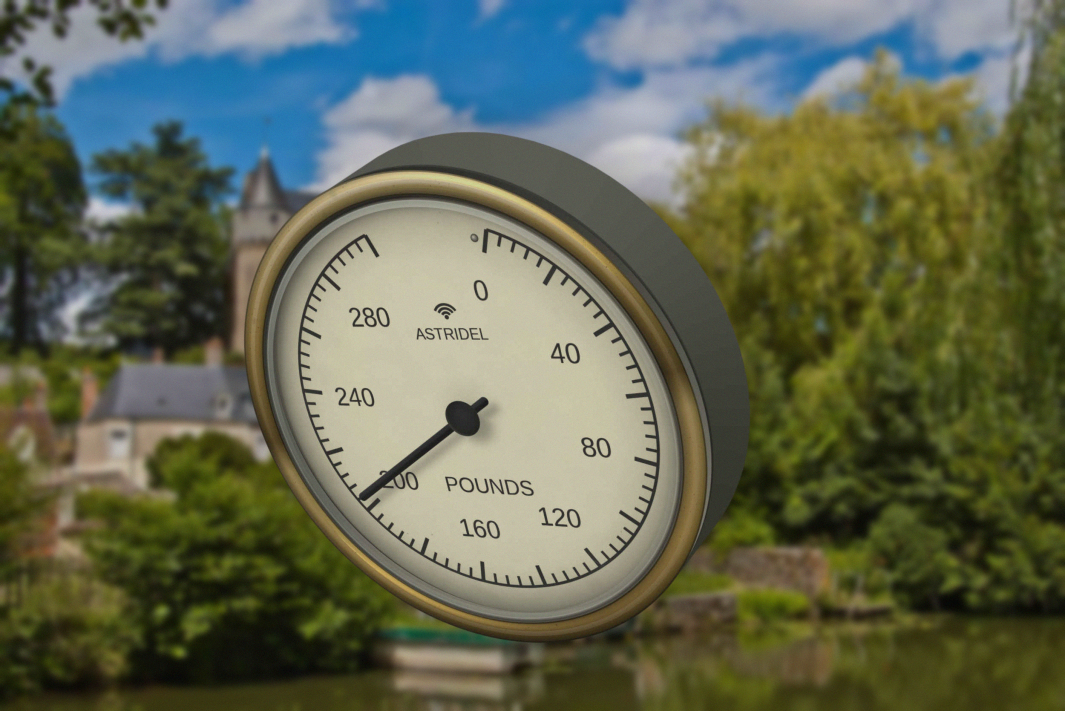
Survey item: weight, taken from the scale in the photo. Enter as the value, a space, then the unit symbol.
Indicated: 204 lb
